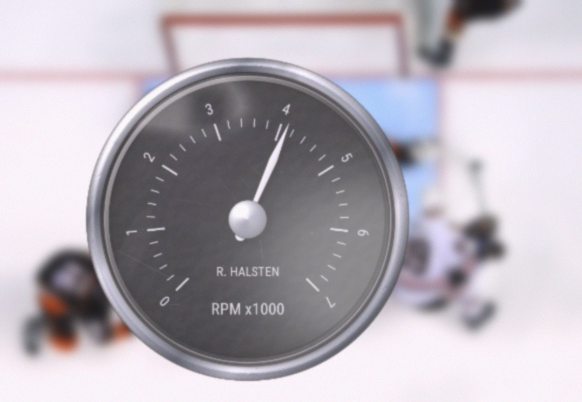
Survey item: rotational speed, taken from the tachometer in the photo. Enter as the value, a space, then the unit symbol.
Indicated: 4100 rpm
